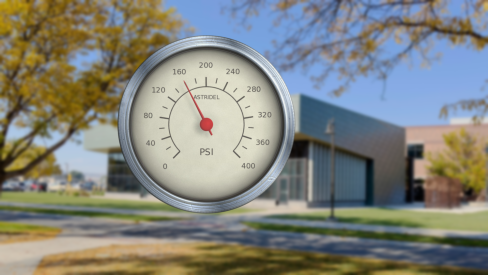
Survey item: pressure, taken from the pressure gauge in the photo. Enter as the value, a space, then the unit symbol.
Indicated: 160 psi
